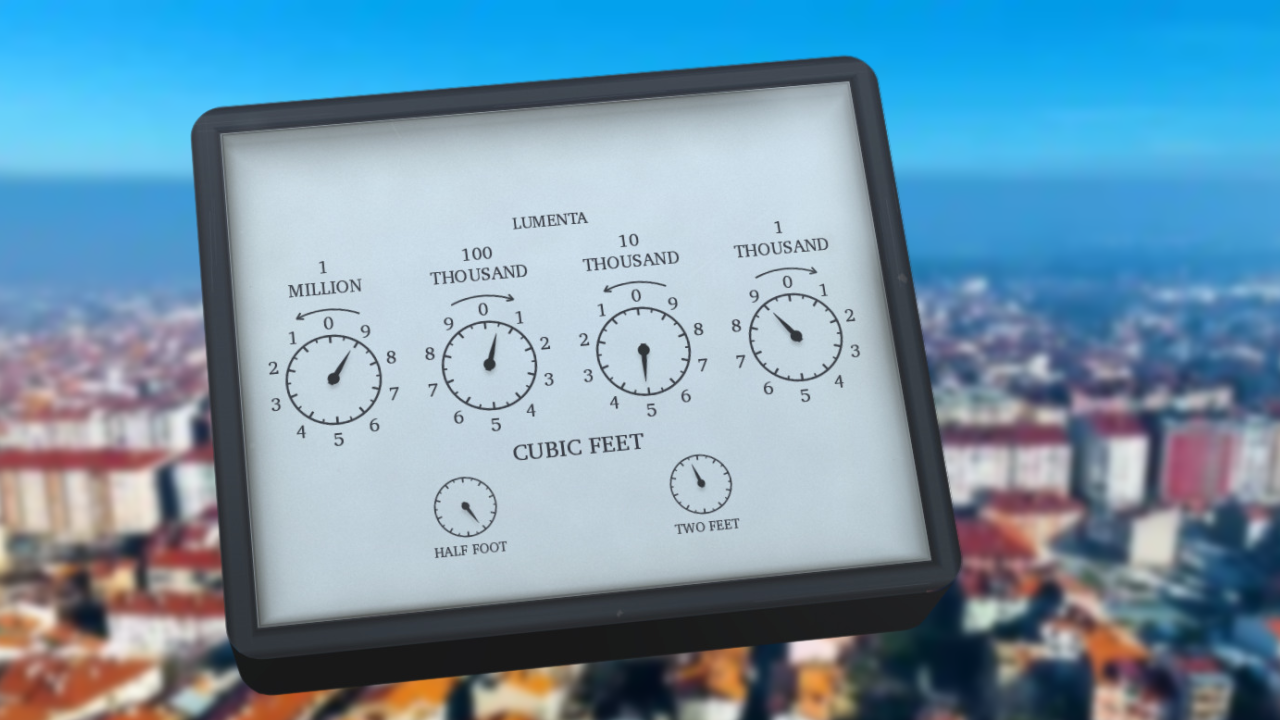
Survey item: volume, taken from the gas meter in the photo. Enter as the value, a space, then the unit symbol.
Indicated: 904900 ft³
